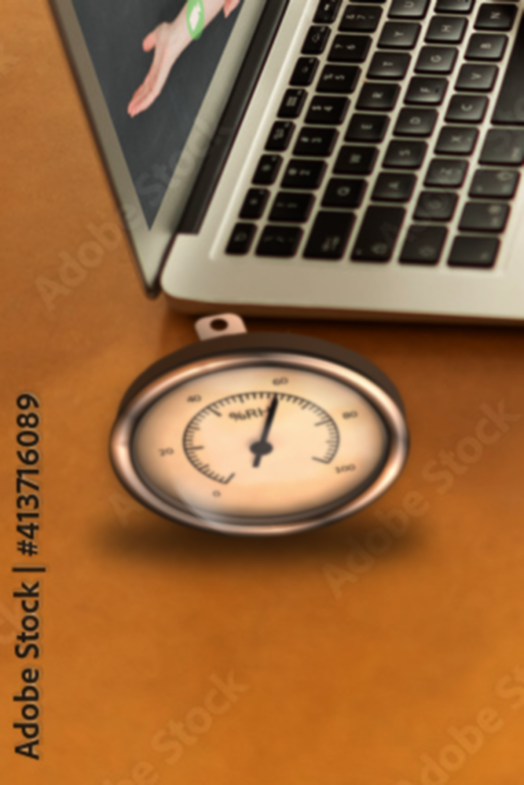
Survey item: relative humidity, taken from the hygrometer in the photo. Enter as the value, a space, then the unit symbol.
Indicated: 60 %
